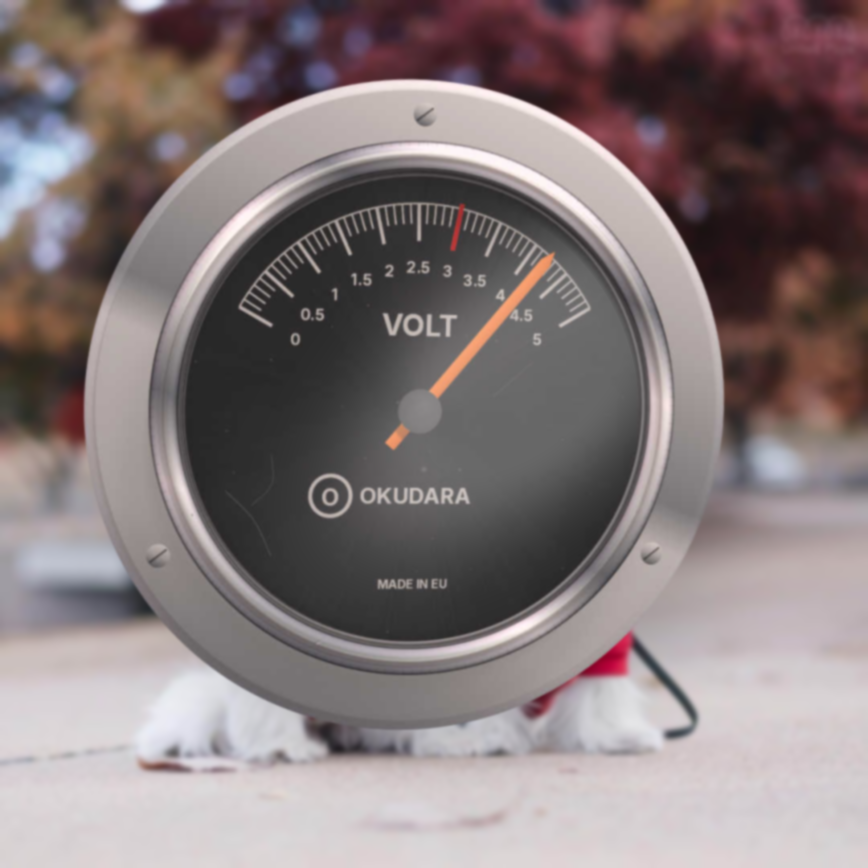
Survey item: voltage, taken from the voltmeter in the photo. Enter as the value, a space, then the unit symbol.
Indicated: 4.2 V
